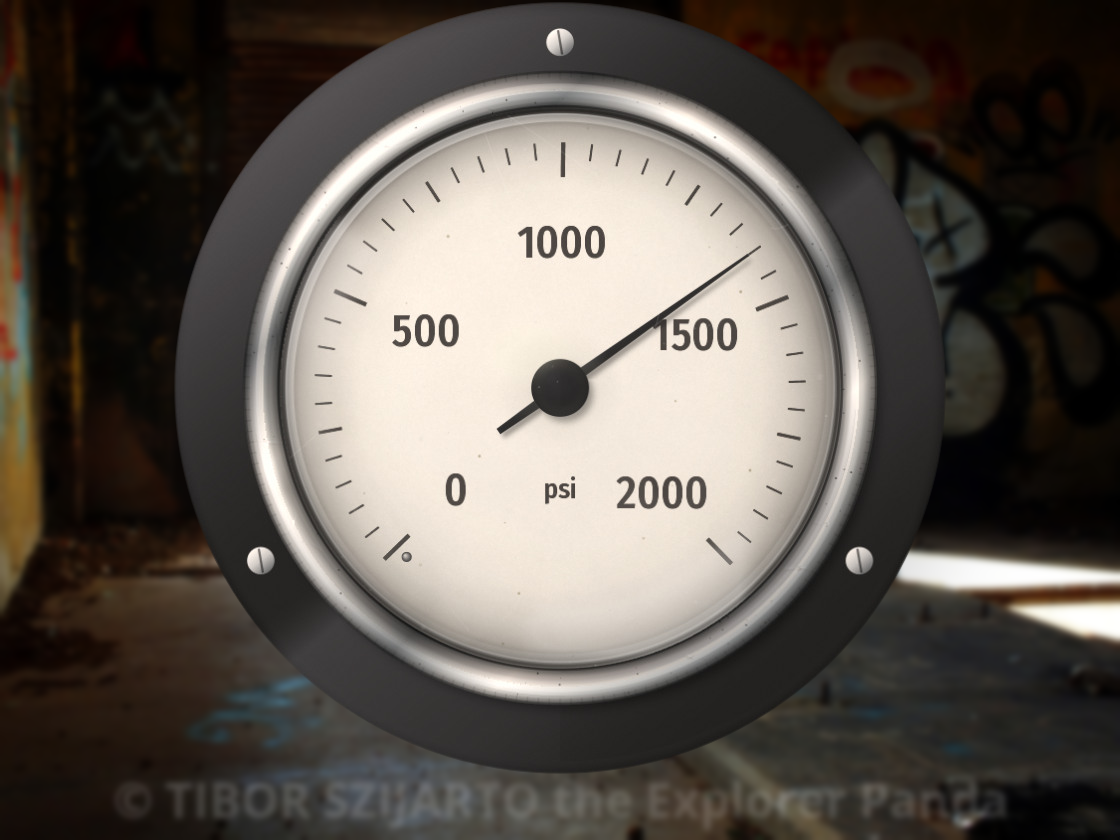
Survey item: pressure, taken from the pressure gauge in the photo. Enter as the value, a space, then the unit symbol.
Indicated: 1400 psi
